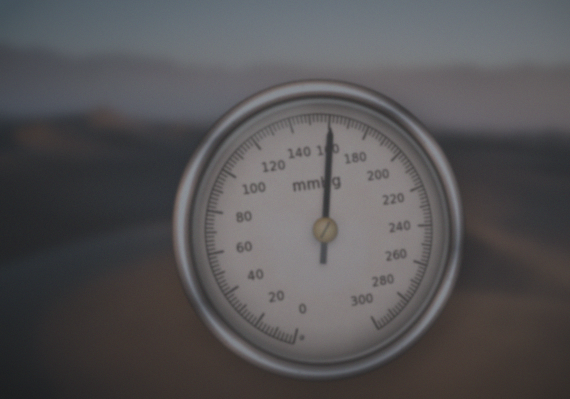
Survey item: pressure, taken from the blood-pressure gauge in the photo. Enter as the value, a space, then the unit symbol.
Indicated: 160 mmHg
